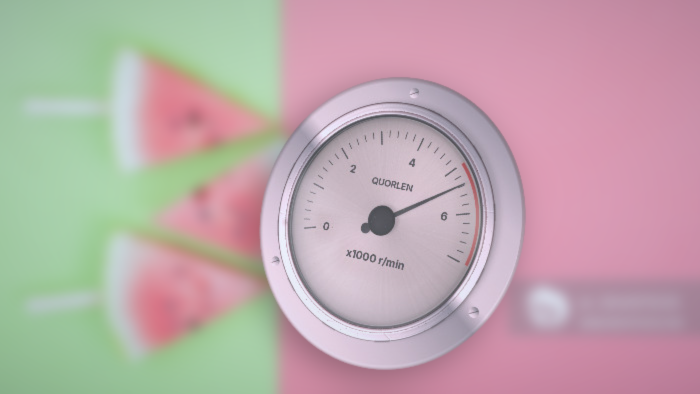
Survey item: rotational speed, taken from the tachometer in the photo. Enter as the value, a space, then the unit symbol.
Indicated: 5400 rpm
